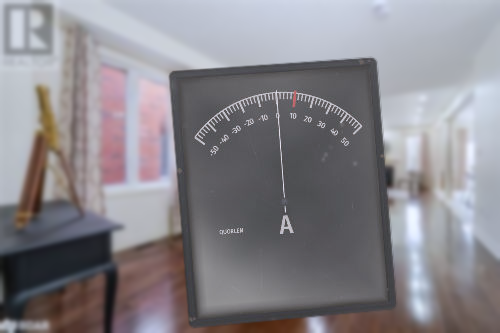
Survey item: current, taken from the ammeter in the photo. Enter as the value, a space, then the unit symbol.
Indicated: 0 A
